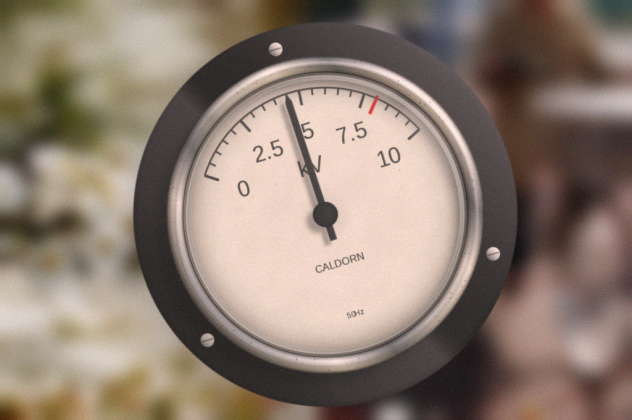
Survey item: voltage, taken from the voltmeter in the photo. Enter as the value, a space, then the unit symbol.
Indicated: 4.5 kV
